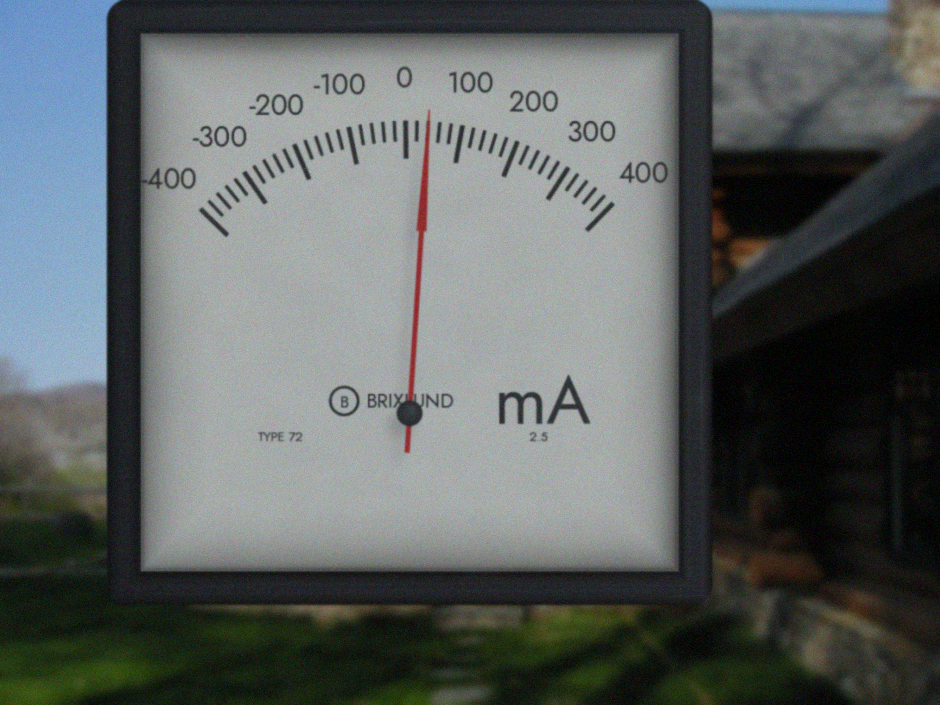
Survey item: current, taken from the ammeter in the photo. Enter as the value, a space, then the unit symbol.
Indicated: 40 mA
